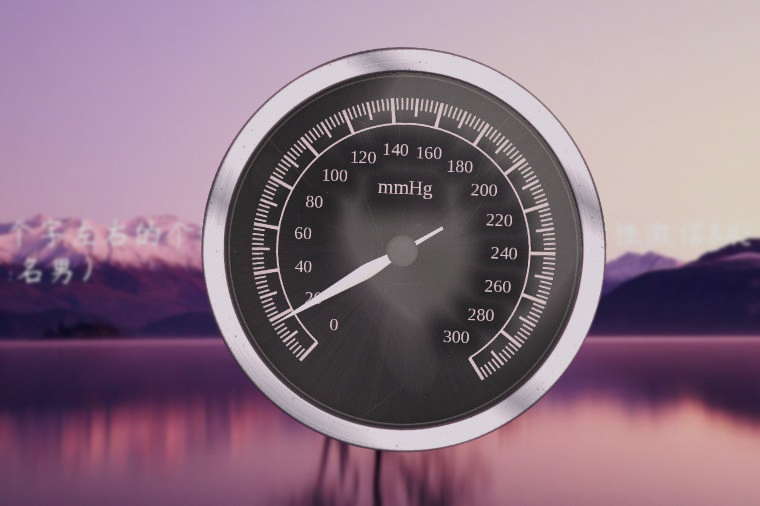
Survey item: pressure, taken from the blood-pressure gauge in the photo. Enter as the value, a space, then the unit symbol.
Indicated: 18 mmHg
